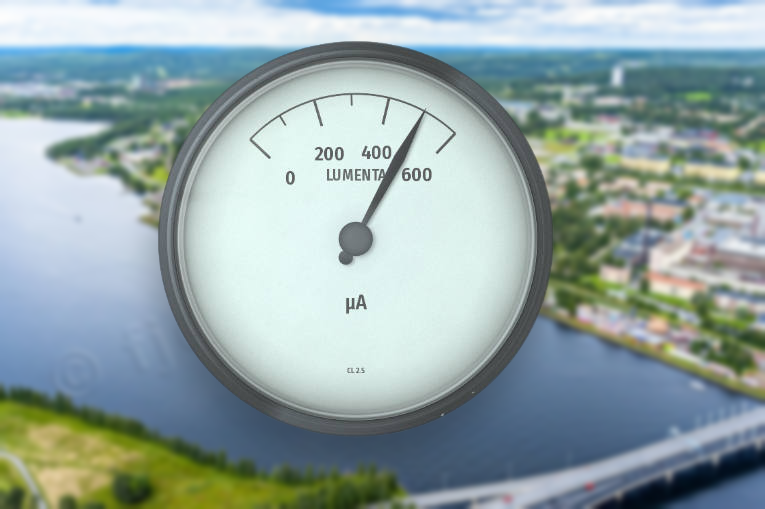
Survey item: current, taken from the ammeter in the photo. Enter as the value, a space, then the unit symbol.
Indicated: 500 µA
